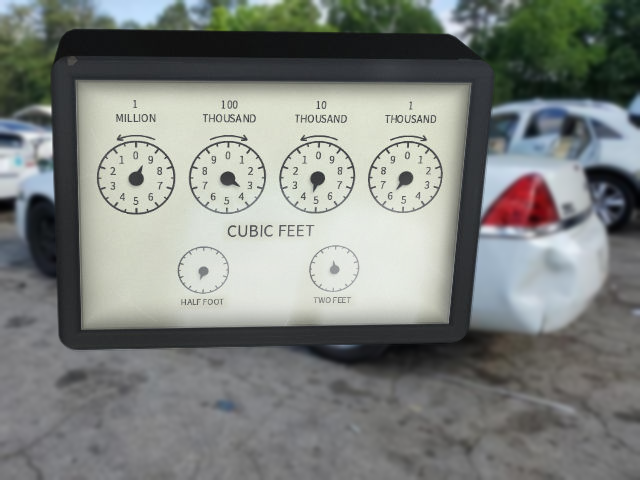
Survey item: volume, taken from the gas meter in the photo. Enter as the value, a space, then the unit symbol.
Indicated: 934600 ft³
